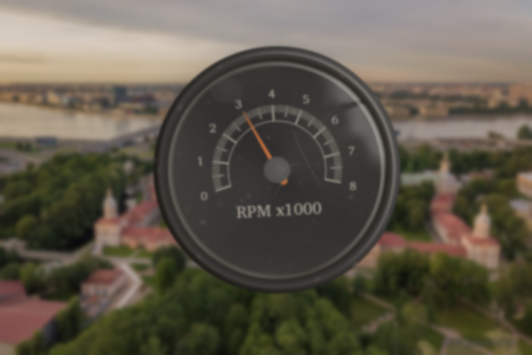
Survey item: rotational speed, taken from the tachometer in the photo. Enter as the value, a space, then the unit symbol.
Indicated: 3000 rpm
